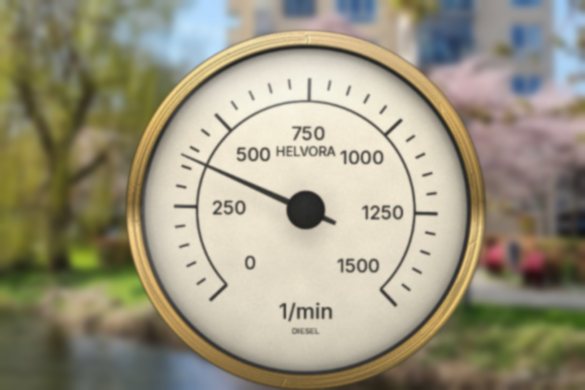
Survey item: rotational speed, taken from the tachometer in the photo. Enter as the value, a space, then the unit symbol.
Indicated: 375 rpm
